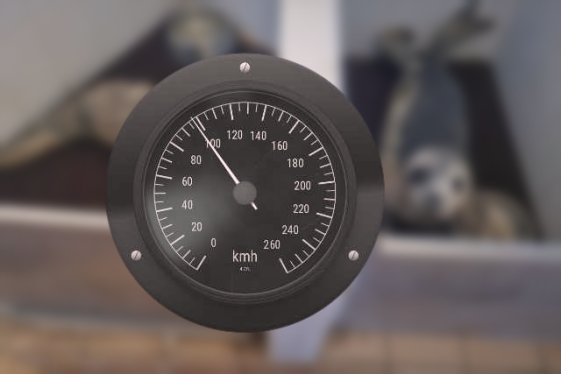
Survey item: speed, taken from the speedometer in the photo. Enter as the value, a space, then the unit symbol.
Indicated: 97.5 km/h
